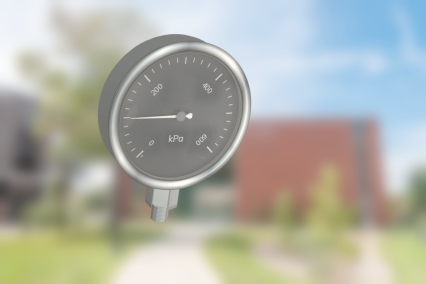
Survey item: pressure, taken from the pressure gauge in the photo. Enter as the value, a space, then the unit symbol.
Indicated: 100 kPa
